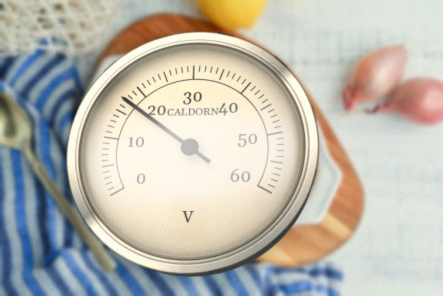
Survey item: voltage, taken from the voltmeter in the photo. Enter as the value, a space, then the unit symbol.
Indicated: 17 V
